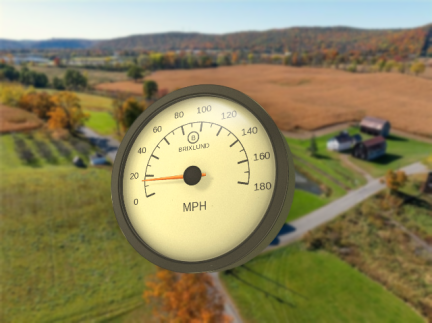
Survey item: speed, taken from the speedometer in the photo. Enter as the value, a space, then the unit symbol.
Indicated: 15 mph
